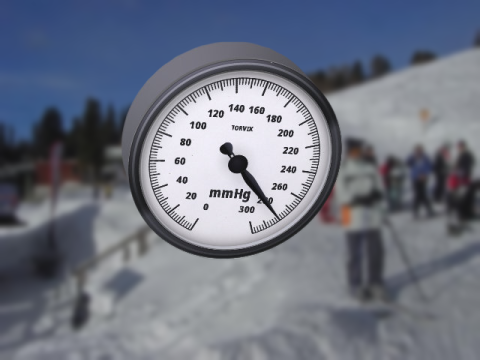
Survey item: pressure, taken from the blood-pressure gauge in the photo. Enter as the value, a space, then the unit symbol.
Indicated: 280 mmHg
